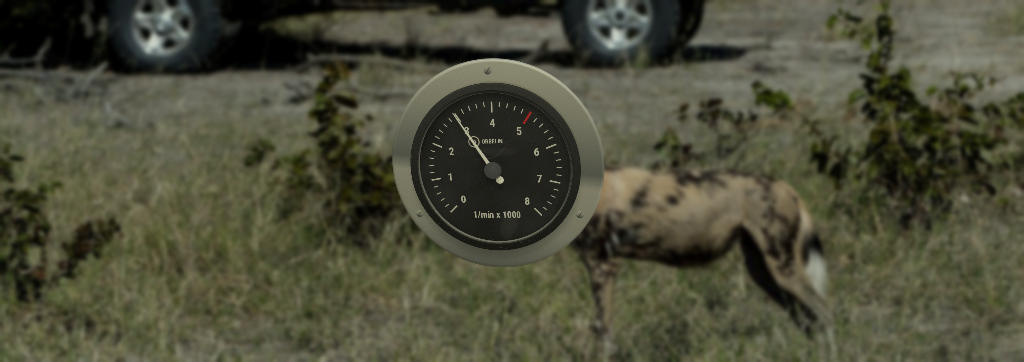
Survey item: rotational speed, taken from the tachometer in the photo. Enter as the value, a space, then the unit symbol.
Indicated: 3000 rpm
